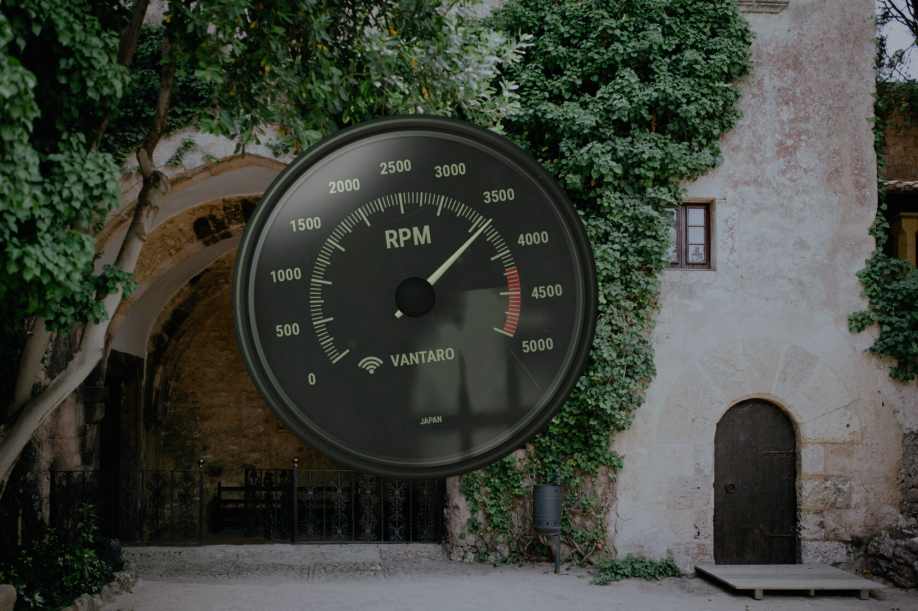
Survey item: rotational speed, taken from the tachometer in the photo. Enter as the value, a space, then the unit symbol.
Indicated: 3600 rpm
